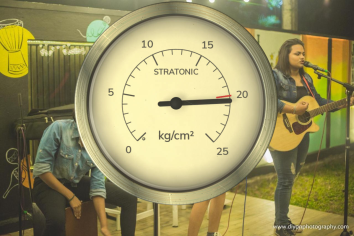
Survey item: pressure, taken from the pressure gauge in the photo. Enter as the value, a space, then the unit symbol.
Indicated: 20.5 kg/cm²
